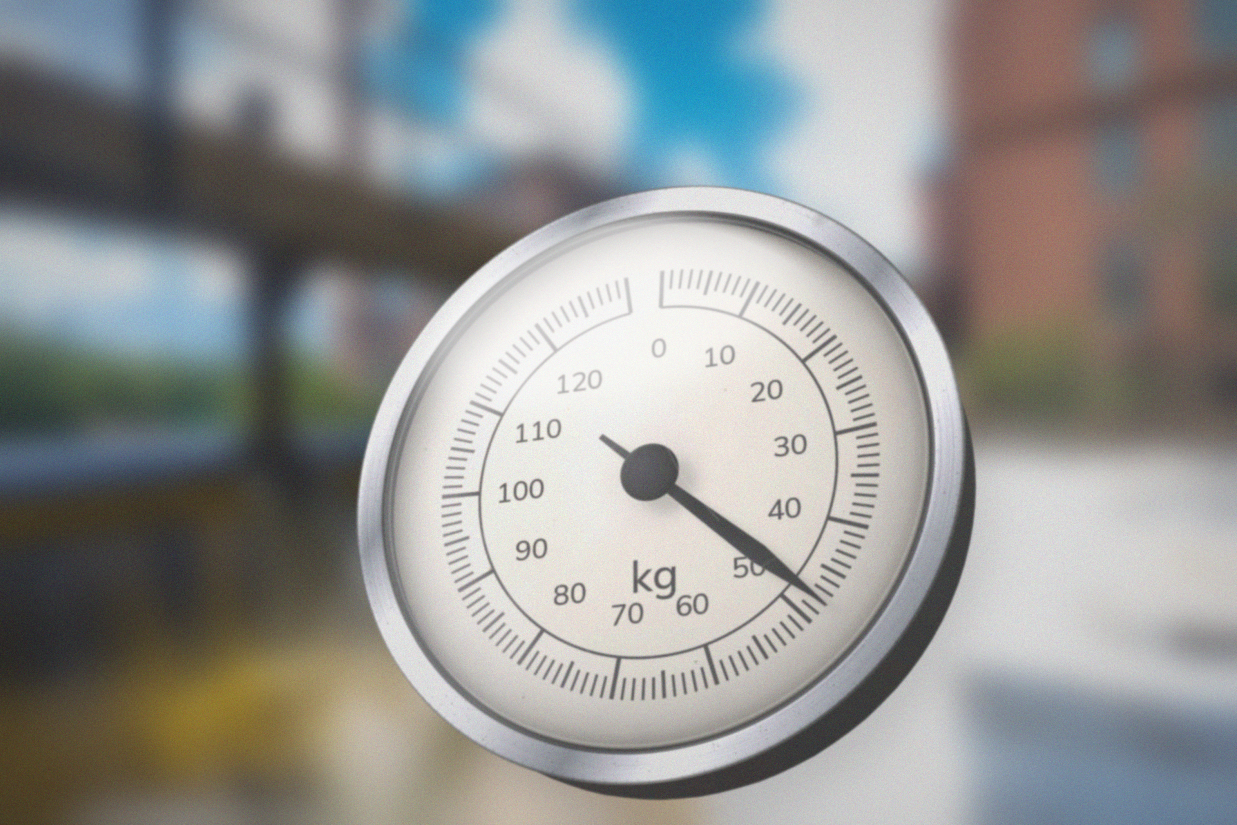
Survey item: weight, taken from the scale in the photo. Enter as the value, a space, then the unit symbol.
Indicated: 48 kg
